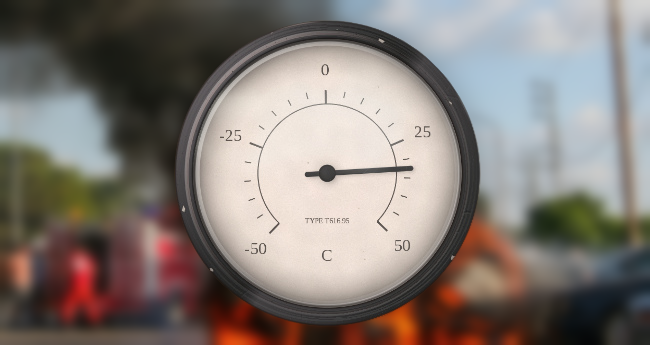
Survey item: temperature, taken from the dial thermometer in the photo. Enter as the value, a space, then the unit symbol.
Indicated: 32.5 °C
